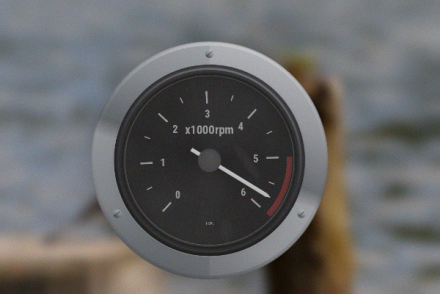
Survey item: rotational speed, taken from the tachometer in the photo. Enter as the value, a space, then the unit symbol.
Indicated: 5750 rpm
